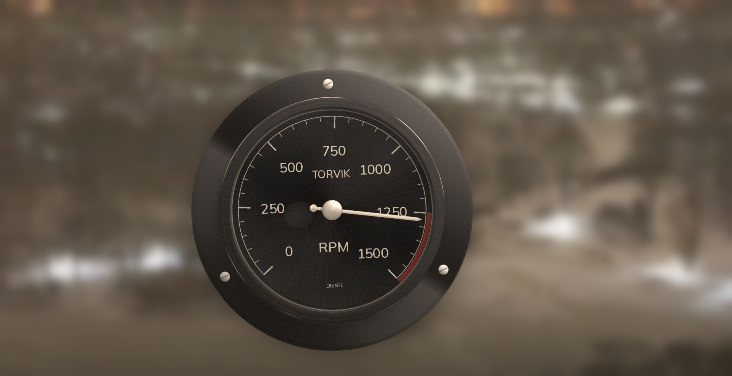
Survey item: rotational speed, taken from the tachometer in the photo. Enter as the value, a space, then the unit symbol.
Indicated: 1275 rpm
